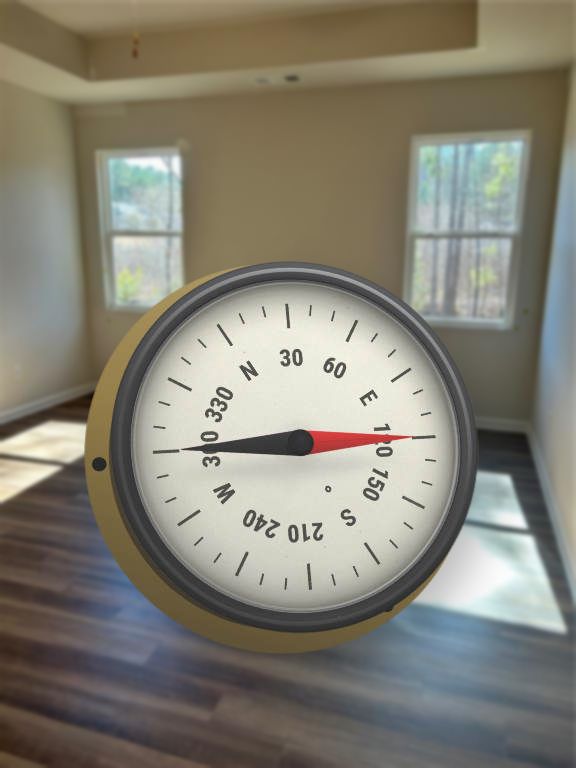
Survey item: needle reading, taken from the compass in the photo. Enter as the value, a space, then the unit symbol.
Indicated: 120 °
